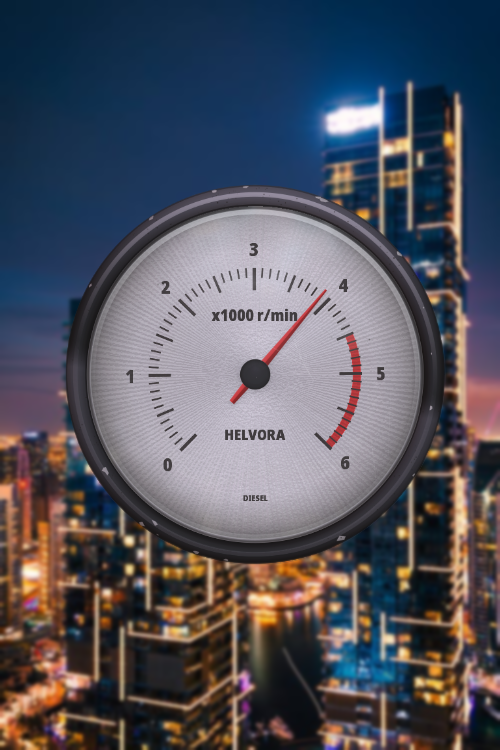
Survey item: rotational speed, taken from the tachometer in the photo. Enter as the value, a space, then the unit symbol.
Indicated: 3900 rpm
